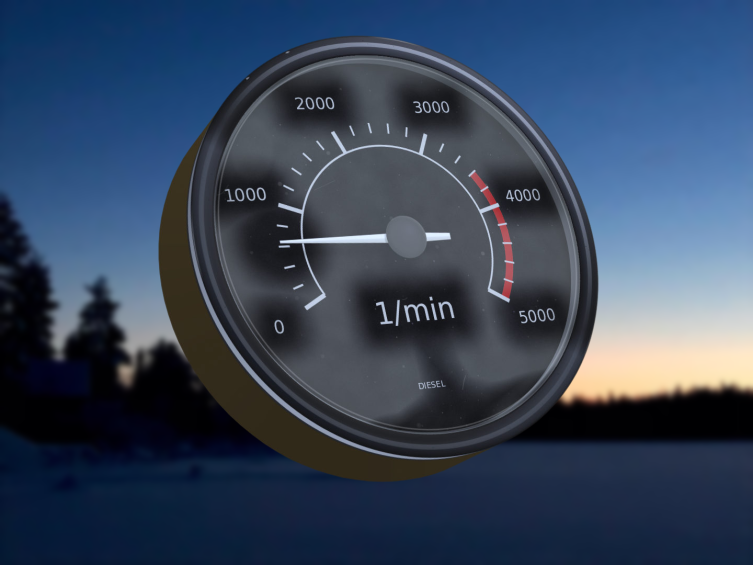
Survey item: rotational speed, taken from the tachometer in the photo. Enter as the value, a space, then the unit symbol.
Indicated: 600 rpm
